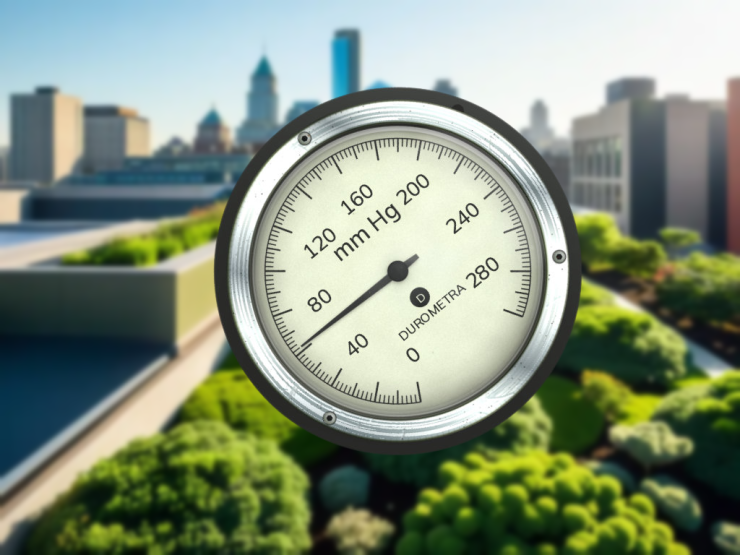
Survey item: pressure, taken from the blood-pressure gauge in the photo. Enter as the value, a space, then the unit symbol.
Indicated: 62 mmHg
